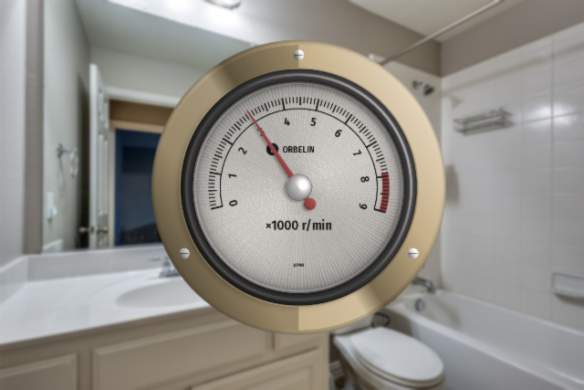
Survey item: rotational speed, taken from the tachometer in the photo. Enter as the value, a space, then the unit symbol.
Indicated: 3000 rpm
